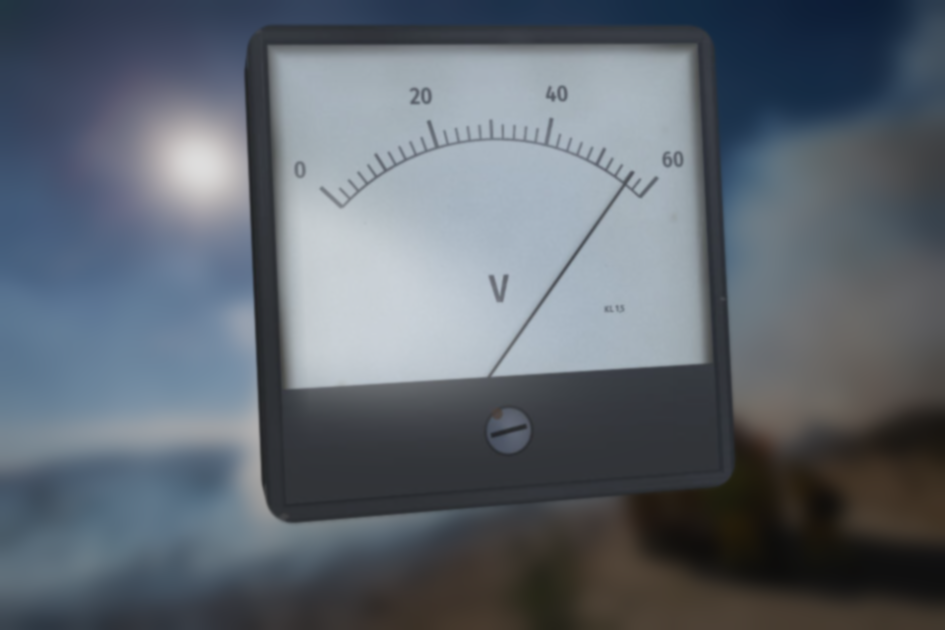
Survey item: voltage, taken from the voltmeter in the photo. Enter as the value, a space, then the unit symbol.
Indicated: 56 V
